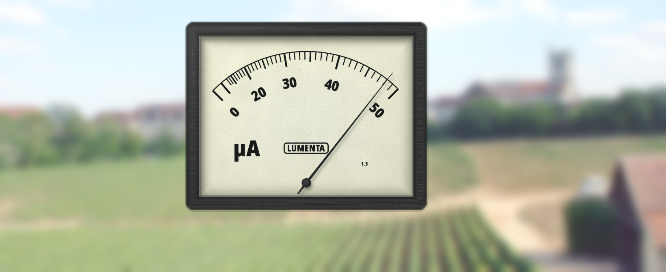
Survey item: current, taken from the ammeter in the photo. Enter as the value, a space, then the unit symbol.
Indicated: 48 µA
